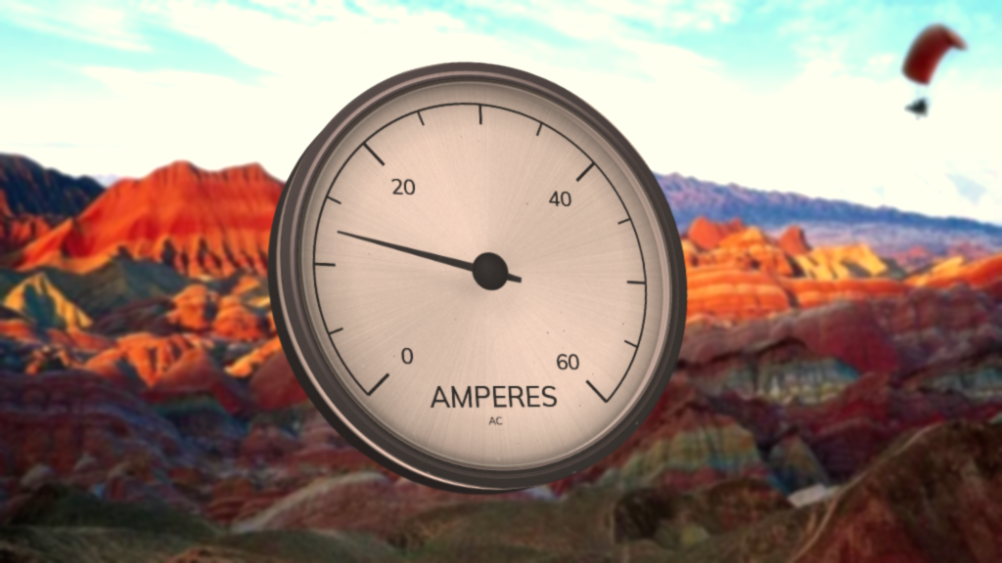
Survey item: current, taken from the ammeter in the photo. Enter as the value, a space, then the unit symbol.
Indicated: 12.5 A
